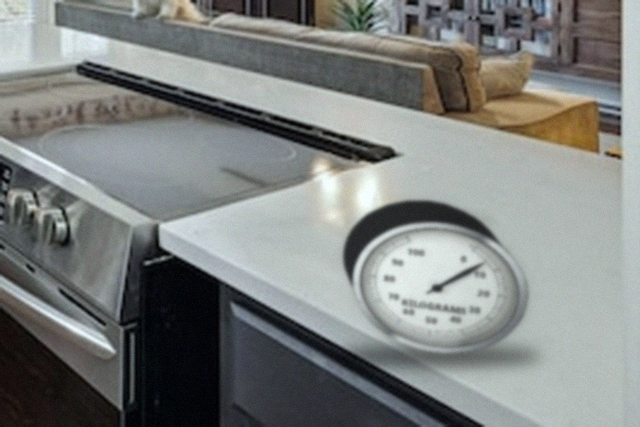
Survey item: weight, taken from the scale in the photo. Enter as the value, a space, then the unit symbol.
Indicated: 5 kg
